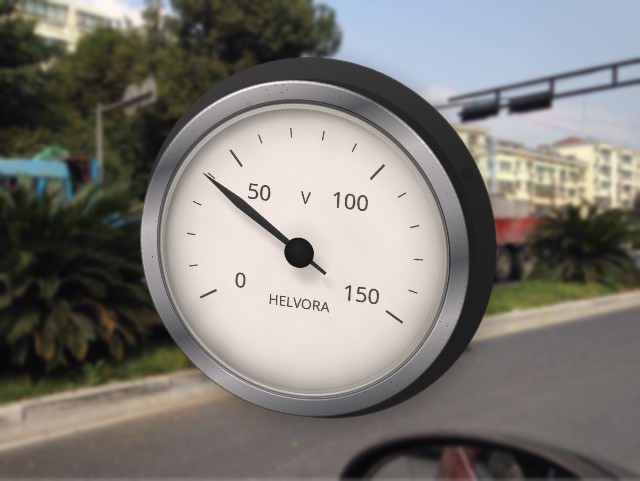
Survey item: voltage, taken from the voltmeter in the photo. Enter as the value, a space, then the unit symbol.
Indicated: 40 V
